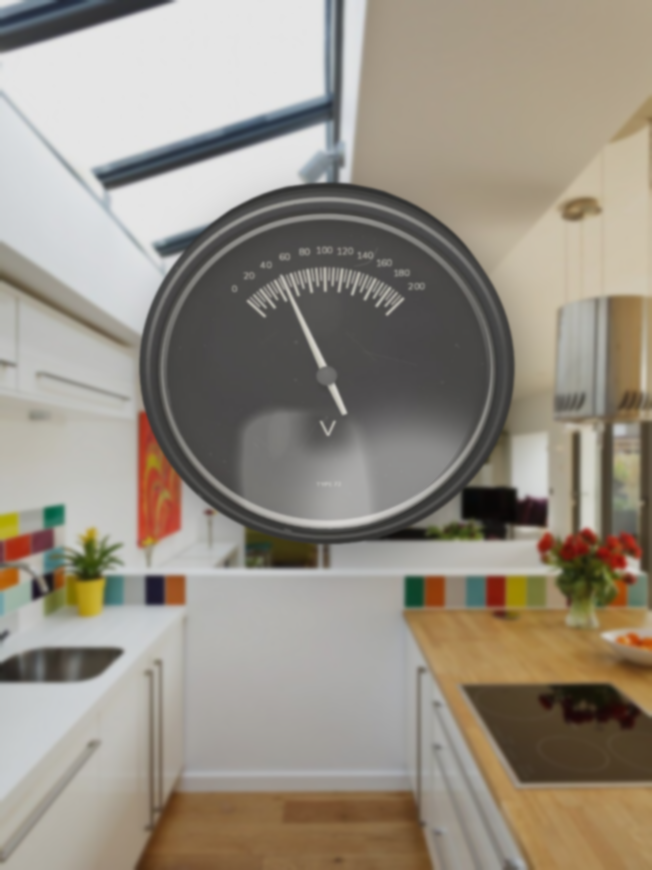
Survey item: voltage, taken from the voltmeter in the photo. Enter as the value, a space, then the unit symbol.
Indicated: 50 V
